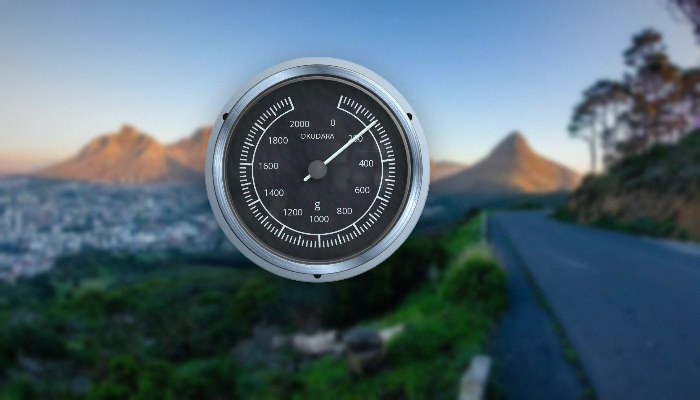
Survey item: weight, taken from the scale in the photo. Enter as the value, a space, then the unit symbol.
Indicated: 200 g
